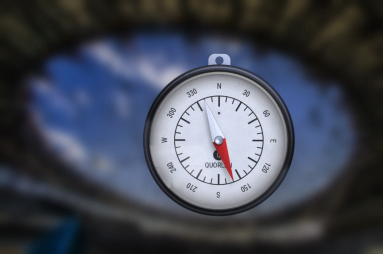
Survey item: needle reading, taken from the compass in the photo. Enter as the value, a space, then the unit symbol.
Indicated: 160 °
